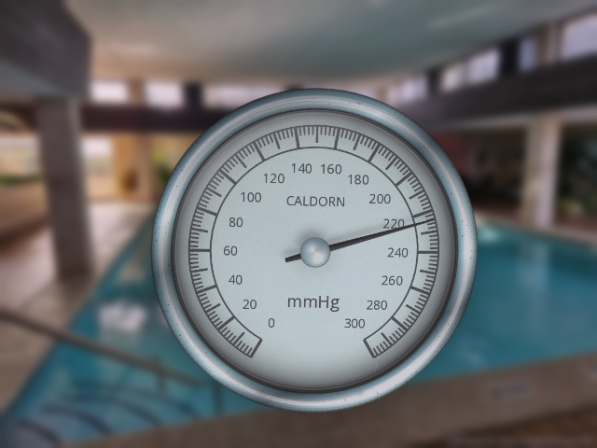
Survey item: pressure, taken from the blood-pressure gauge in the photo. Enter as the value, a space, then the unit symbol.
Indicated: 224 mmHg
